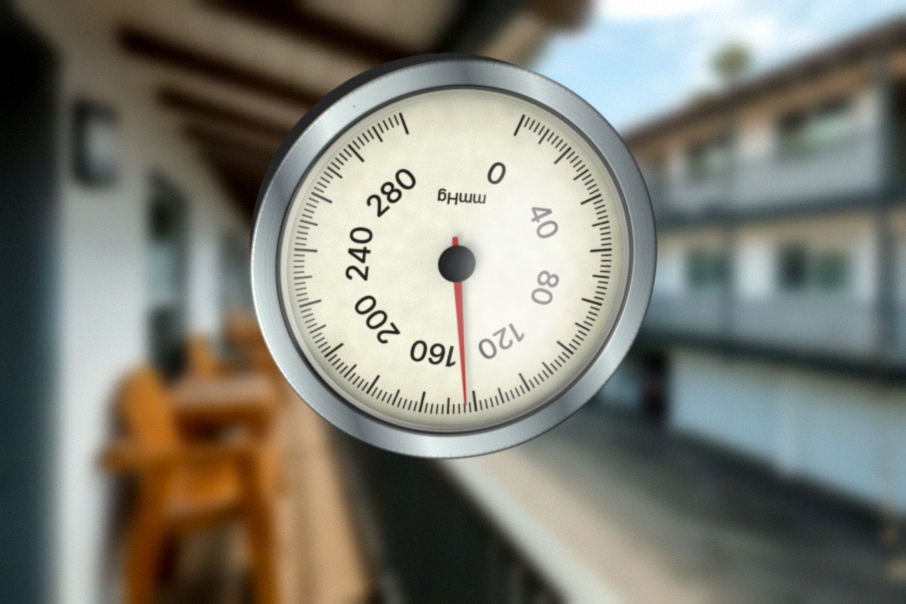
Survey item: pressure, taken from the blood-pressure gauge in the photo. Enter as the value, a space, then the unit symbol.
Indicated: 144 mmHg
